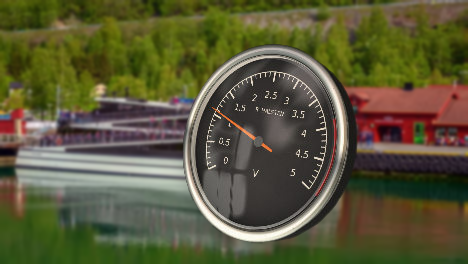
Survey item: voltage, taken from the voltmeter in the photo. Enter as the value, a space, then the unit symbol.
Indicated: 1.1 V
